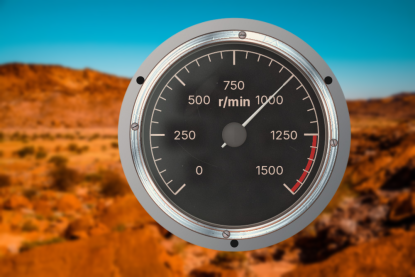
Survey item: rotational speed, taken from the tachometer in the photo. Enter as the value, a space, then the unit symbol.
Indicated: 1000 rpm
